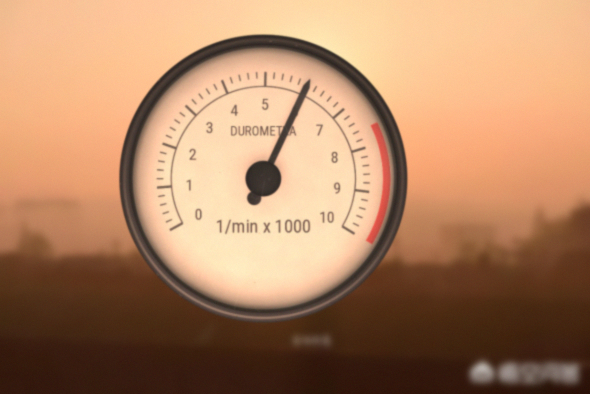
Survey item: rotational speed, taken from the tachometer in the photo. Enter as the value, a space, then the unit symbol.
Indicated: 6000 rpm
